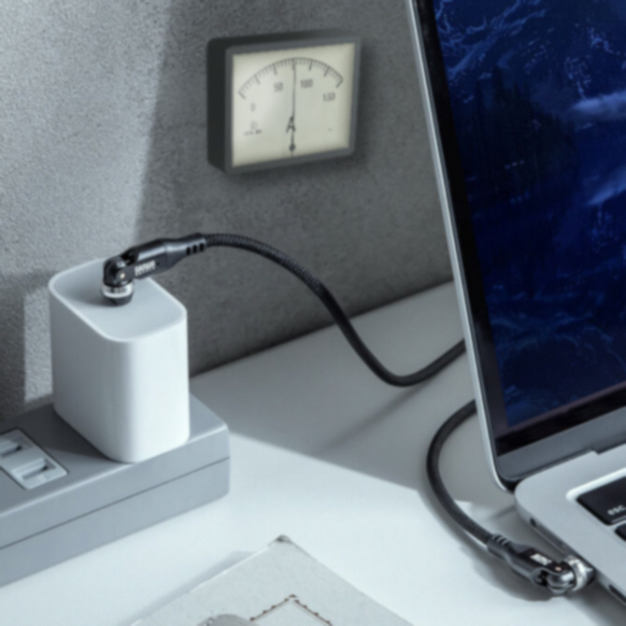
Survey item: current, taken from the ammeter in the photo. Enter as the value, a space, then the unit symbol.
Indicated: 75 A
